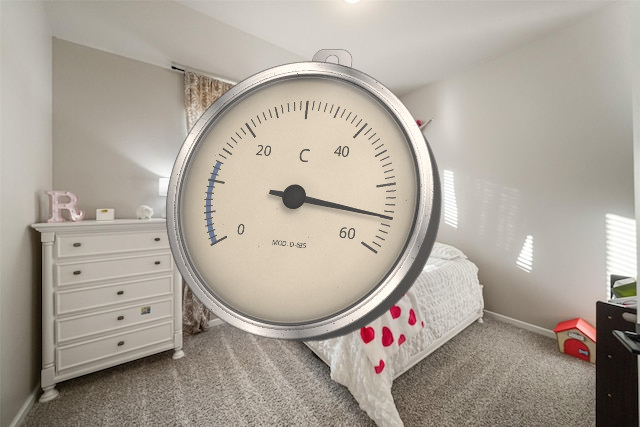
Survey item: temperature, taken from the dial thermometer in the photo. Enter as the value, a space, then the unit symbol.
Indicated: 55 °C
